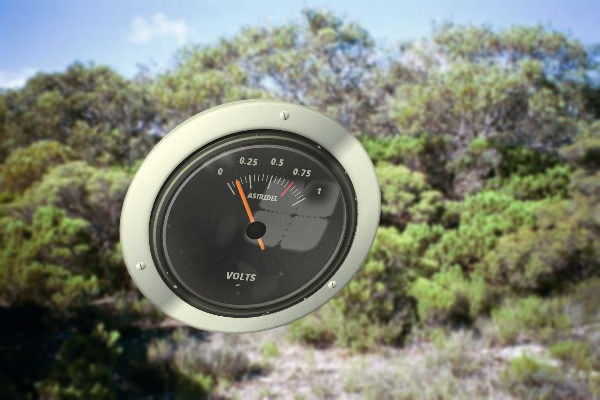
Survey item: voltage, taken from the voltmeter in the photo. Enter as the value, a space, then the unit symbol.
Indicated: 0.1 V
